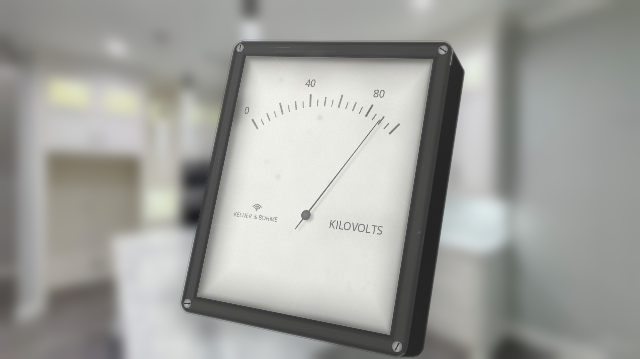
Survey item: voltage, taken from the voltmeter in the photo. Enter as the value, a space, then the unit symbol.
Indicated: 90 kV
